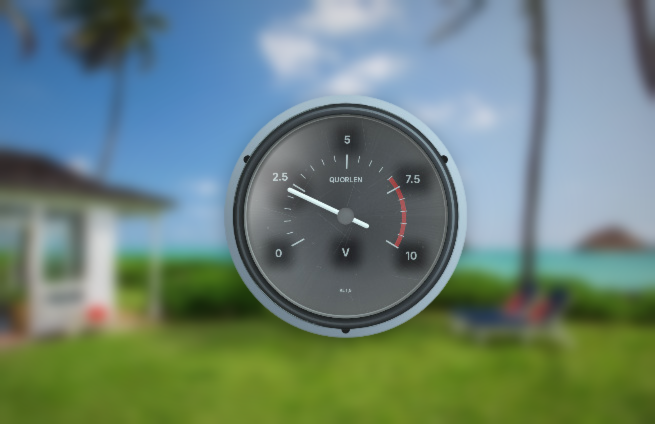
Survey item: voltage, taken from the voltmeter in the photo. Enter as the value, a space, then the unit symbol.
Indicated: 2.25 V
